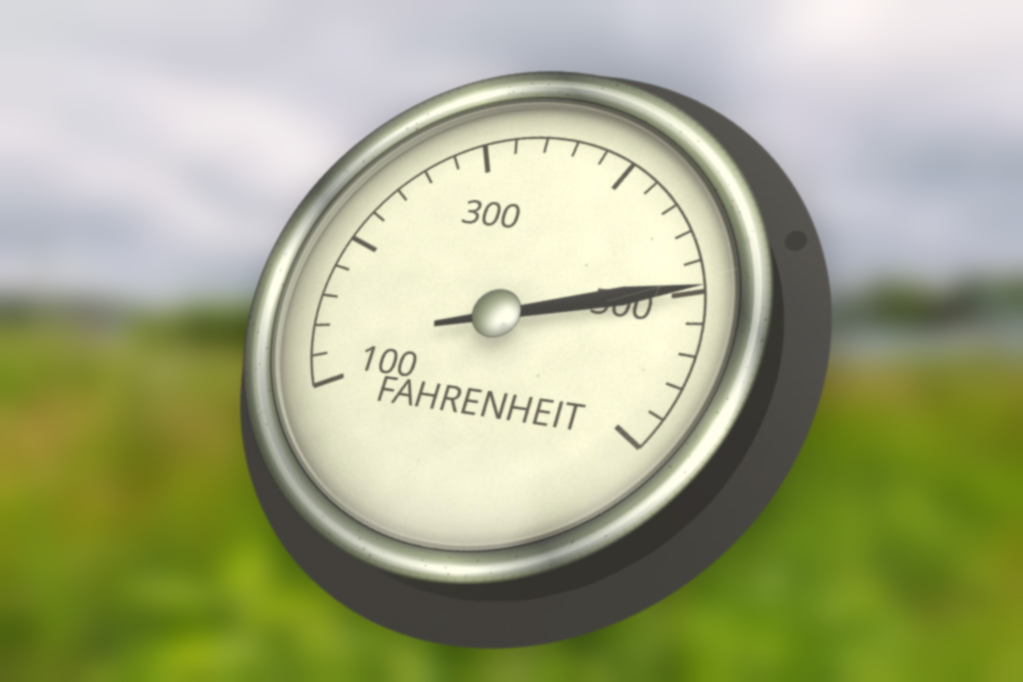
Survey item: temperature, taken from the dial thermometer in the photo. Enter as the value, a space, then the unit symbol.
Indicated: 500 °F
